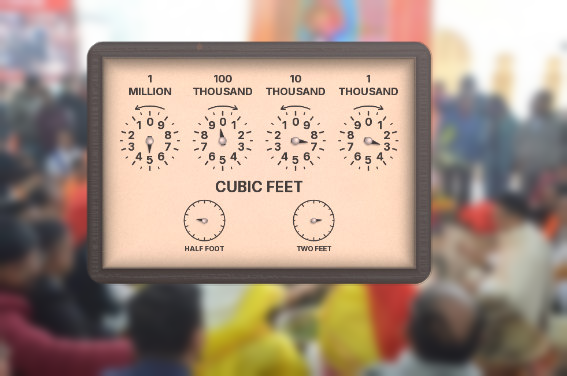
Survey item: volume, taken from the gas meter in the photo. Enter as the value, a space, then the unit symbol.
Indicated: 497300 ft³
